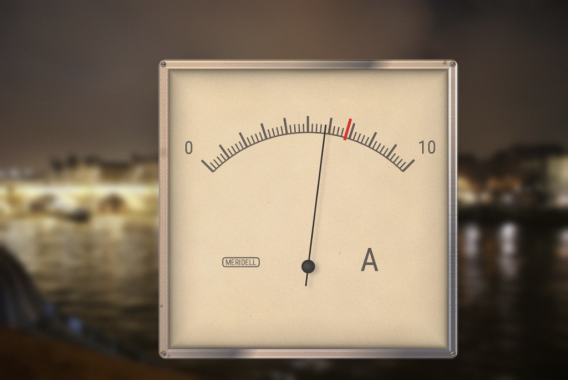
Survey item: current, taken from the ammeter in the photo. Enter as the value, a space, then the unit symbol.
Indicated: 5.8 A
